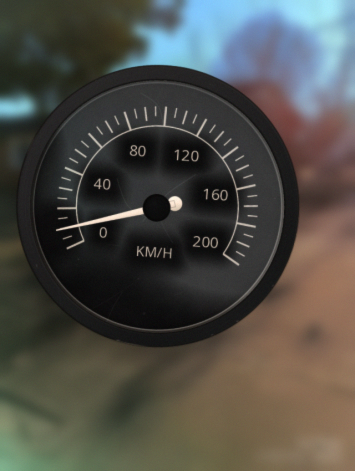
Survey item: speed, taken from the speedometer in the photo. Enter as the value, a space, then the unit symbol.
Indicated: 10 km/h
